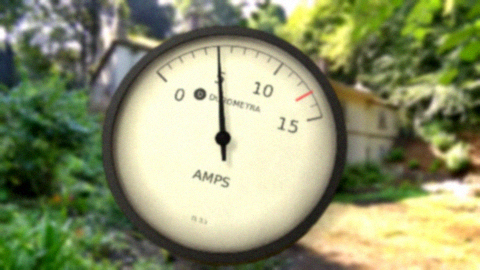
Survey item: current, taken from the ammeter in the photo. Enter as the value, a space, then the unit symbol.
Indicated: 5 A
